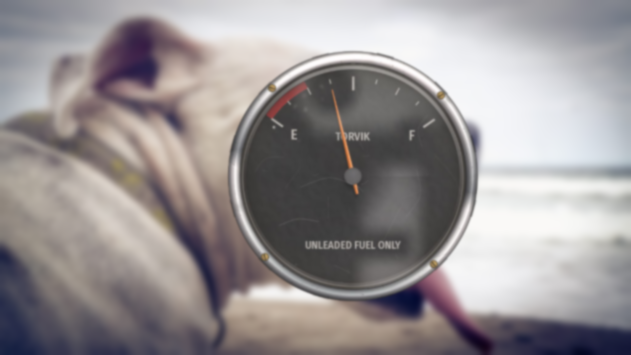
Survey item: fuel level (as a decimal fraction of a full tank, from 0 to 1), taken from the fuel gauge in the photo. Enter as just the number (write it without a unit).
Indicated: 0.375
